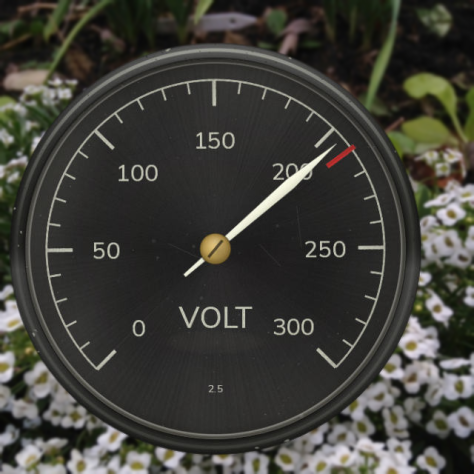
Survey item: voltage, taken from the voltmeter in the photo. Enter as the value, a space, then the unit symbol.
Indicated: 205 V
